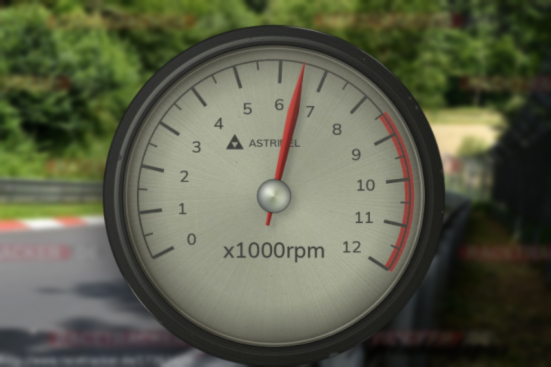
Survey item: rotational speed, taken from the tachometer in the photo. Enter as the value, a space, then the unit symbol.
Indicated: 6500 rpm
